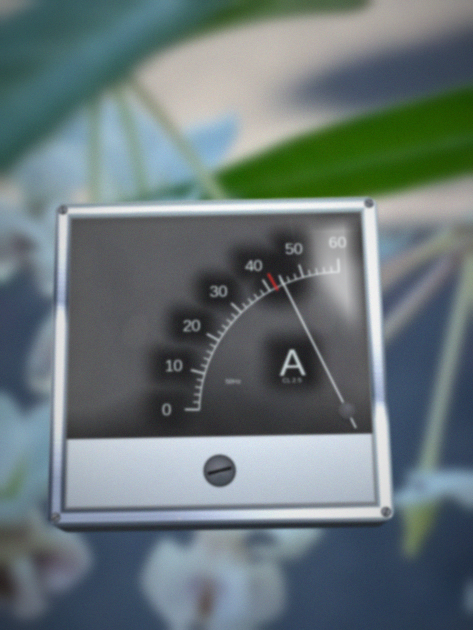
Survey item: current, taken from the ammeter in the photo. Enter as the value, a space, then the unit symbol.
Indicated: 44 A
